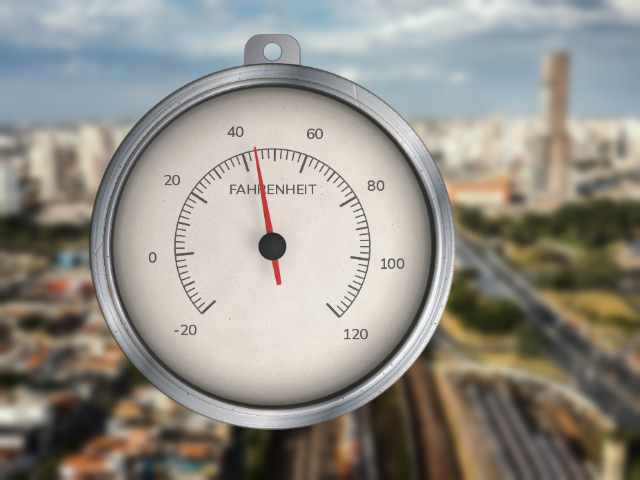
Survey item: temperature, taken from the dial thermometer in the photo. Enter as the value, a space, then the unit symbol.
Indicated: 44 °F
